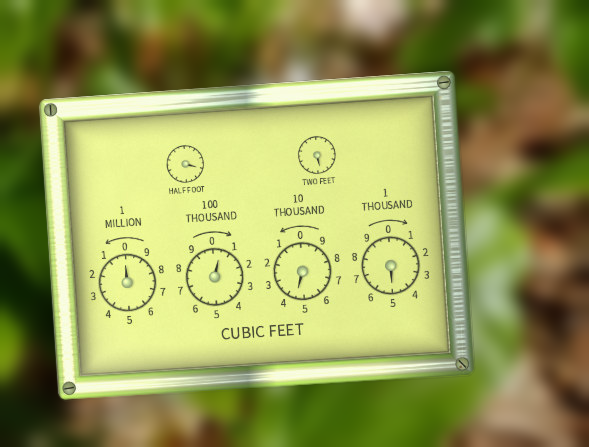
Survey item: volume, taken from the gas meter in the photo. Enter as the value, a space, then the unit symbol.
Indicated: 4500 ft³
